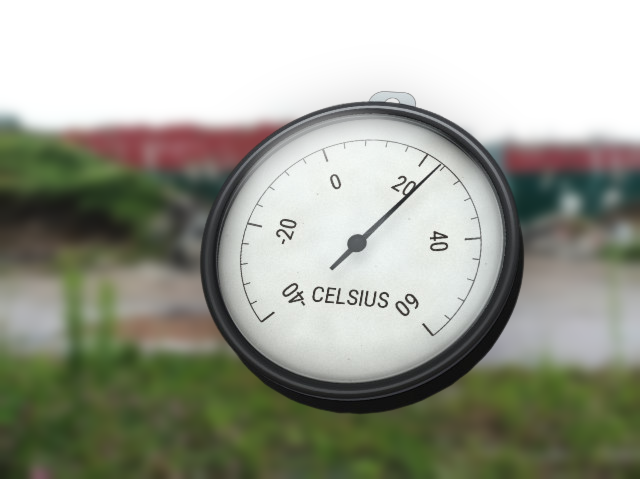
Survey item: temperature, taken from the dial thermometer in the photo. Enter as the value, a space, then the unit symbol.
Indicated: 24 °C
